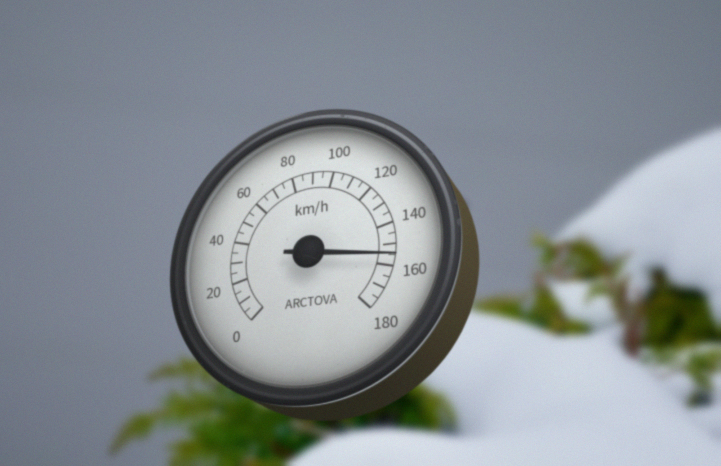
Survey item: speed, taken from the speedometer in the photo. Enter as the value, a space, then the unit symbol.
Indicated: 155 km/h
